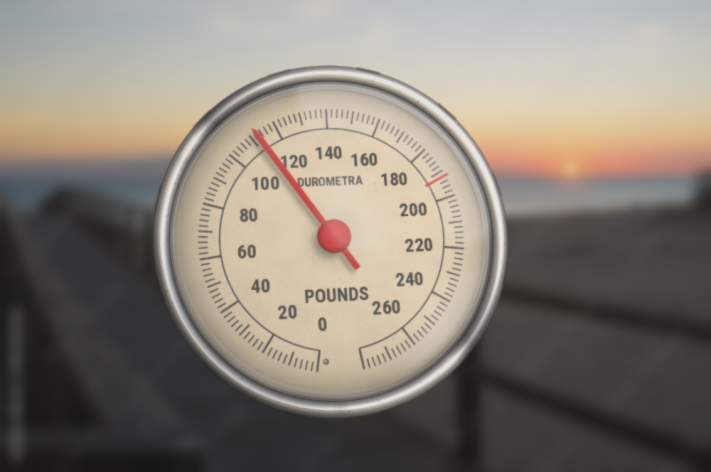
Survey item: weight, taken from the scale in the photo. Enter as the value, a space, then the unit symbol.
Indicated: 112 lb
